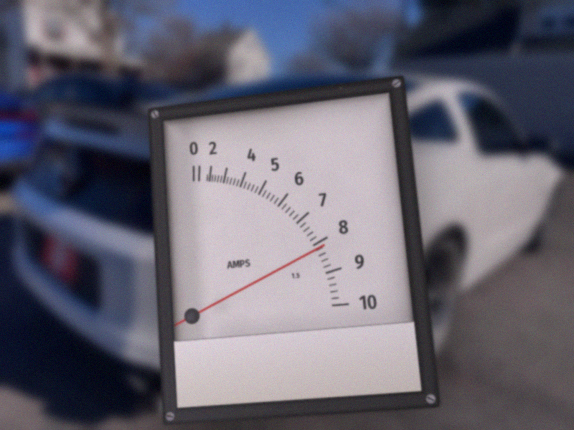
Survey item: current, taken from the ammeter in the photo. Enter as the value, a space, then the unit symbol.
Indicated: 8.2 A
